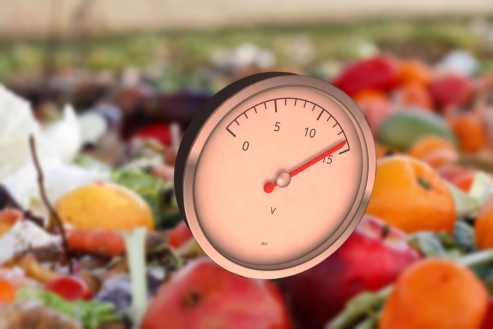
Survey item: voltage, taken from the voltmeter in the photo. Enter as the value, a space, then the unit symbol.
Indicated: 14 V
